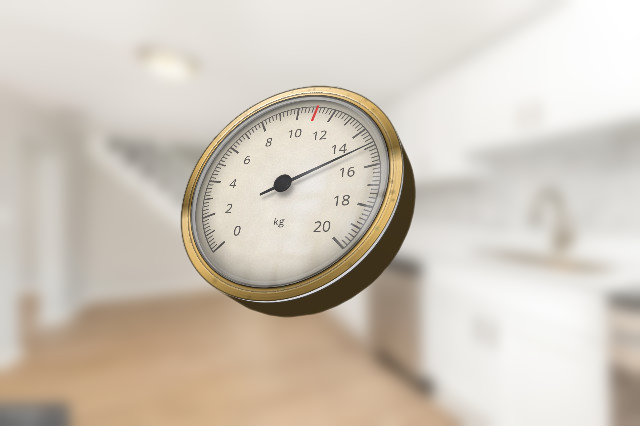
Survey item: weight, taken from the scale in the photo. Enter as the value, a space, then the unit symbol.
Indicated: 15 kg
